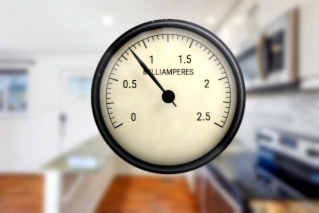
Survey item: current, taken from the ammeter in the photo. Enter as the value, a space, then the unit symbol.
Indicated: 0.85 mA
